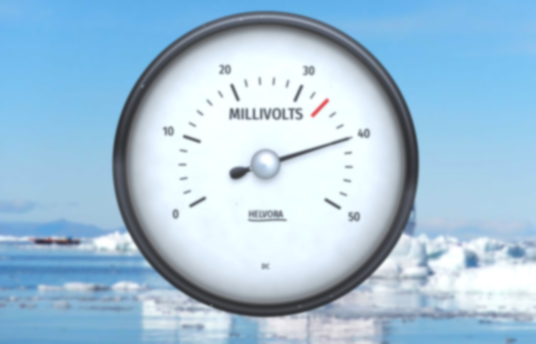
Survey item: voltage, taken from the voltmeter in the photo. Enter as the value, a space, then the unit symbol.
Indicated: 40 mV
